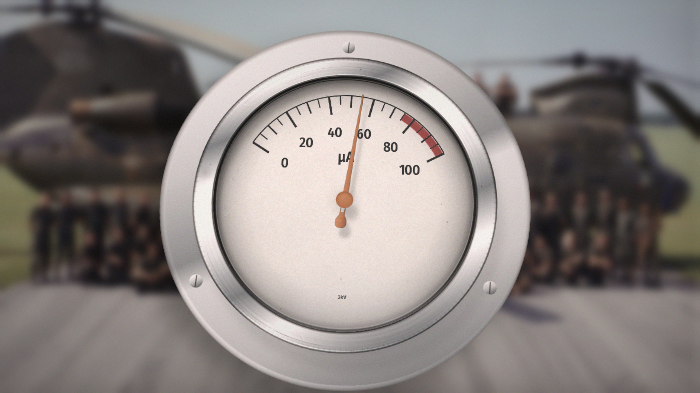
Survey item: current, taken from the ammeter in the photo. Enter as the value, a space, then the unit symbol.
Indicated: 55 µA
